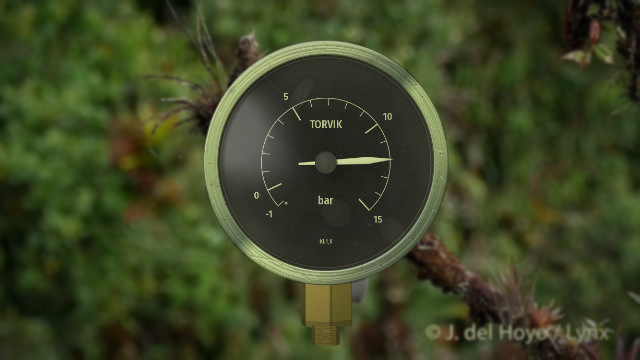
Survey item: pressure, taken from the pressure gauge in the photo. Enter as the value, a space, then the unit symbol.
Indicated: 12 bar
